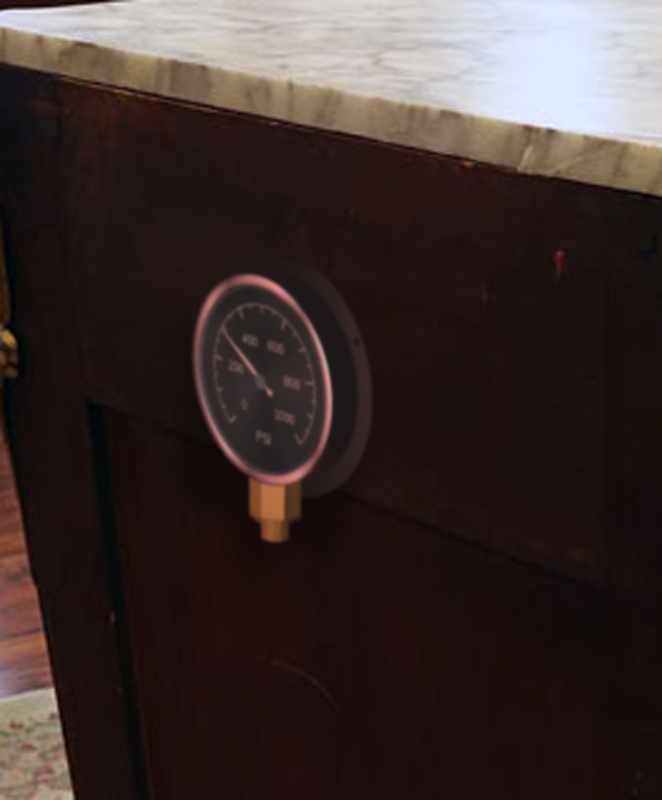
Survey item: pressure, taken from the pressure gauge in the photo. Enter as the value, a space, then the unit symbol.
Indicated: 300 psi
